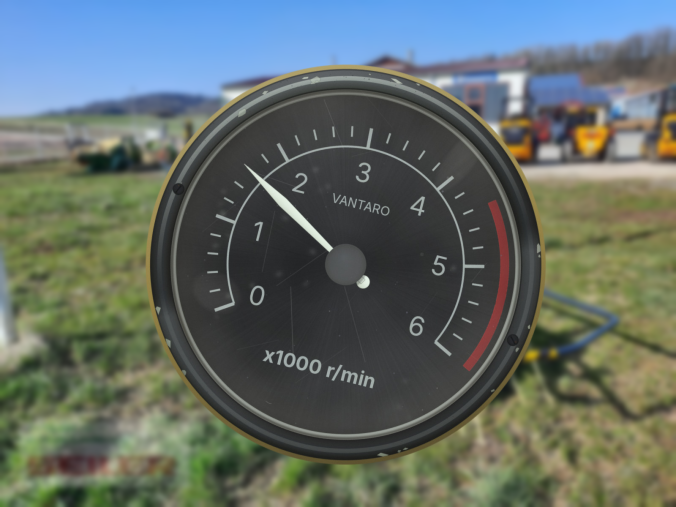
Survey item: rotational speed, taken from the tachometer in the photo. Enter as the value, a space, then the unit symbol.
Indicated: 1600 rpm
